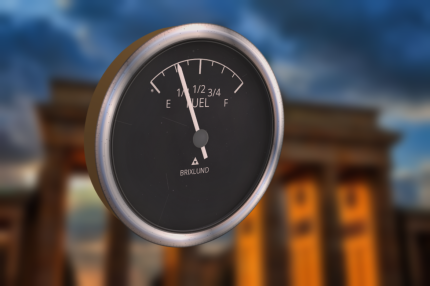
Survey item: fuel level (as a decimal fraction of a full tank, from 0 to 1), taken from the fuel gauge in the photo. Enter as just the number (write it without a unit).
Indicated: 0.25
